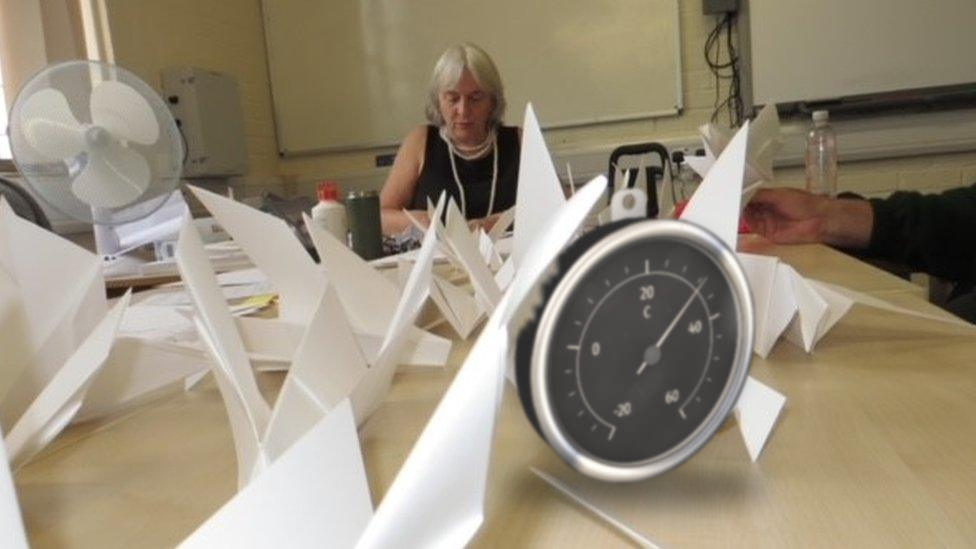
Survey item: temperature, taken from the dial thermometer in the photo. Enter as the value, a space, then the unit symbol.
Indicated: 32 °C
